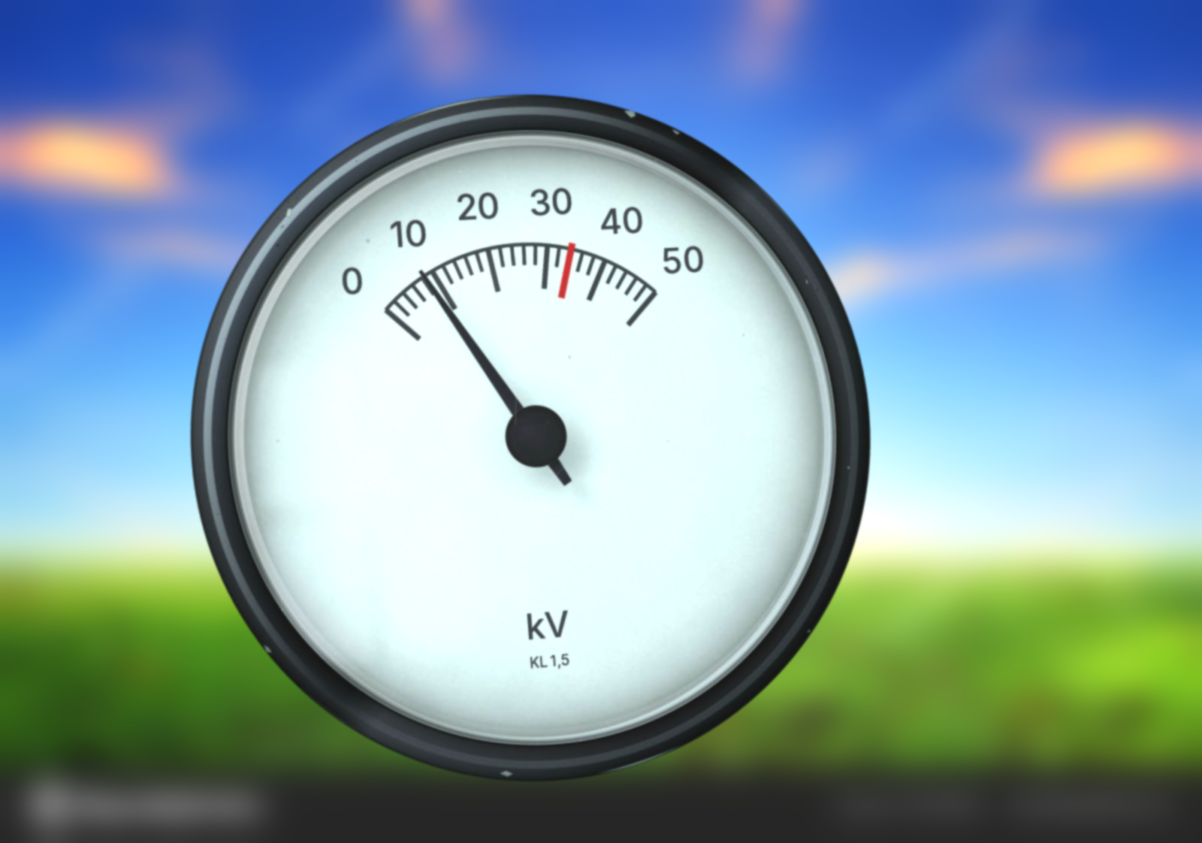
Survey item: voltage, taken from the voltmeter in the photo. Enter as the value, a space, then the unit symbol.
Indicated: 8 kV
